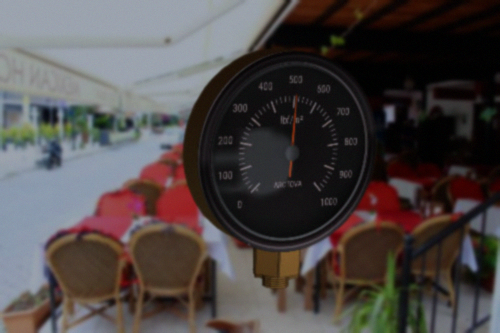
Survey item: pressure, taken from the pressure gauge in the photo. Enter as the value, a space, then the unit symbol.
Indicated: 500 psi
